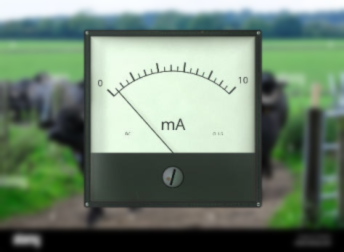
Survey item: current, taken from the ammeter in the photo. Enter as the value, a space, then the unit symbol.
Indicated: 0.5 mA
